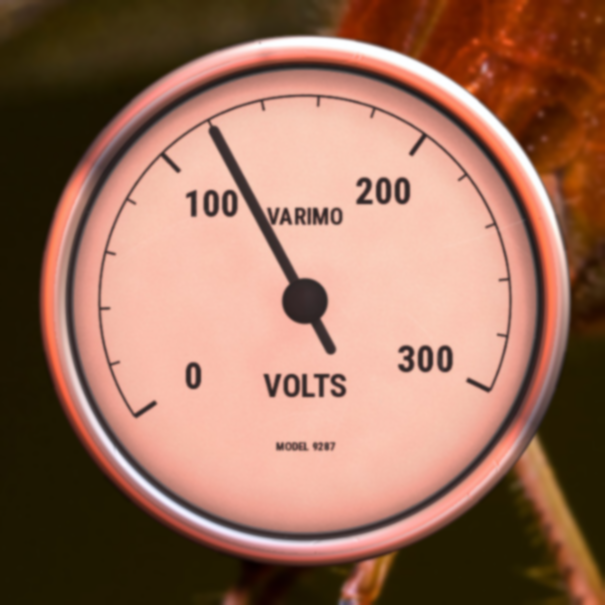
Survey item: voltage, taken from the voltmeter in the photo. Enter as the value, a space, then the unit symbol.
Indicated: 120 V
